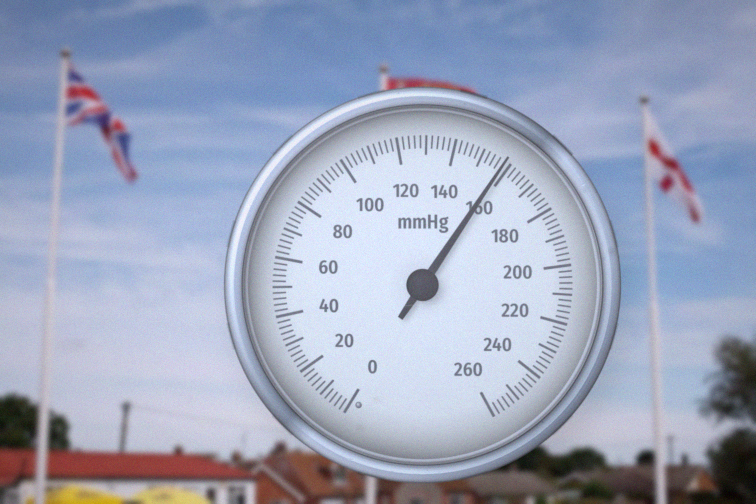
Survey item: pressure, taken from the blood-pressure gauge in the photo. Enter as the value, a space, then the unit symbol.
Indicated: 158 mmHg
